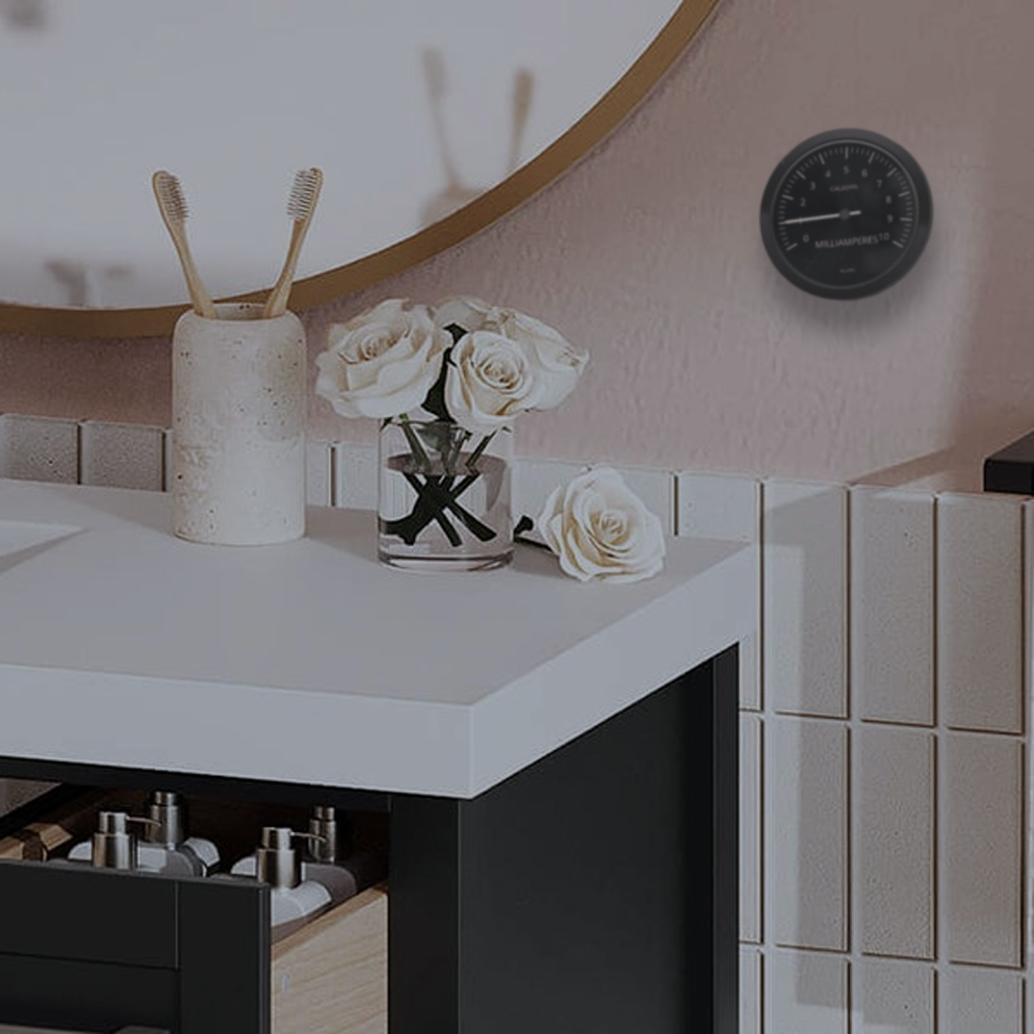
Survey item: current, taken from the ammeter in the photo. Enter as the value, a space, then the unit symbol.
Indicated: 1 mA
